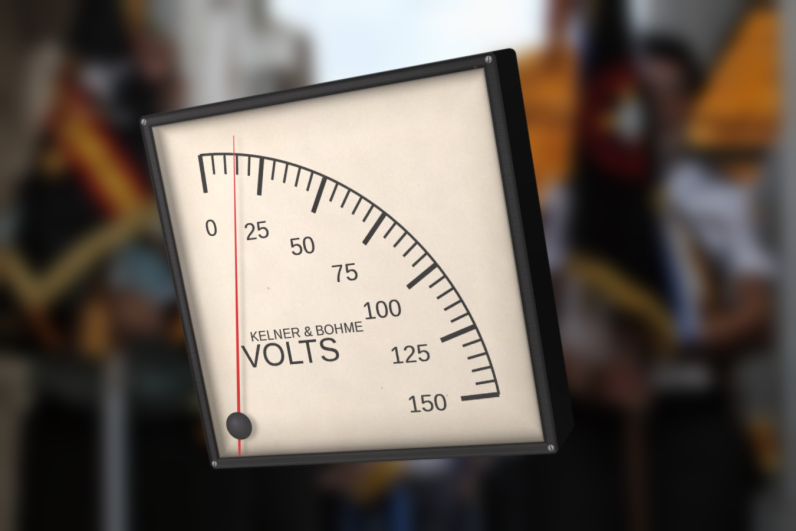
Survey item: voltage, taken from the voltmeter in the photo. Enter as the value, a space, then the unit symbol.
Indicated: 15 V
